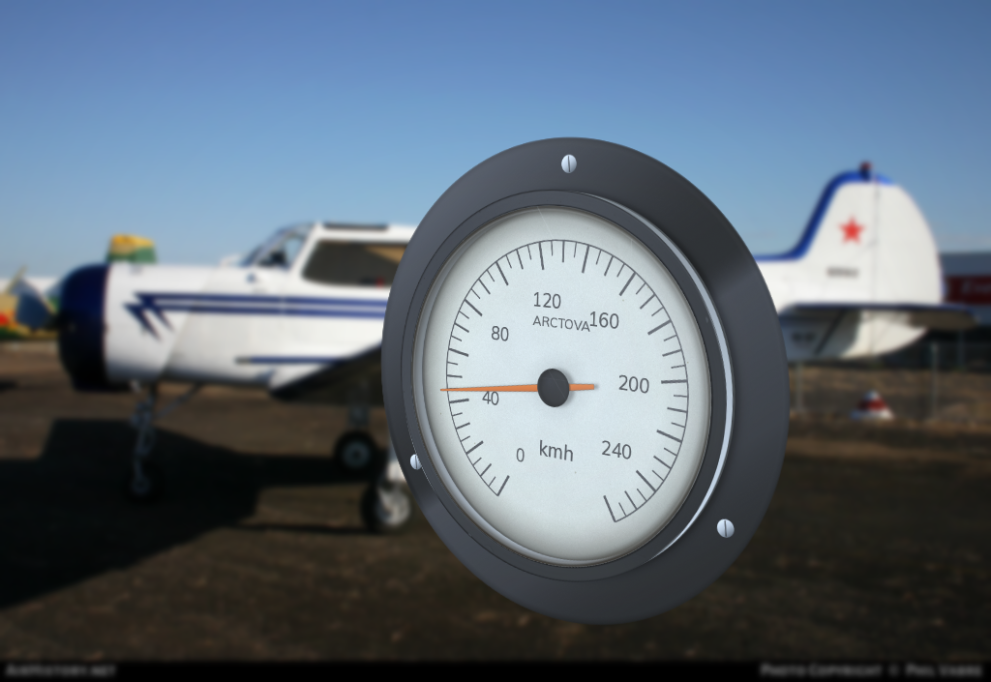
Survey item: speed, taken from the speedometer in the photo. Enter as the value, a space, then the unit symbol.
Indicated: 45 km/h
